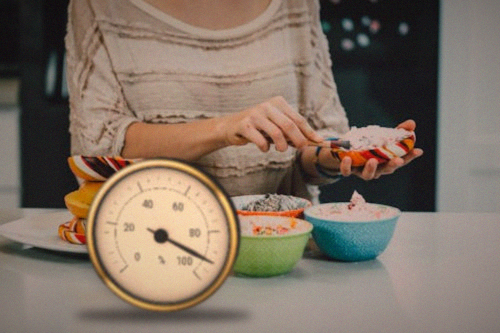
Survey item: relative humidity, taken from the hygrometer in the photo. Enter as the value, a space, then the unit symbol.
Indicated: 92 %
